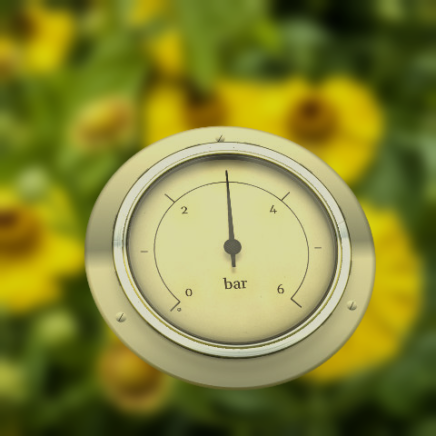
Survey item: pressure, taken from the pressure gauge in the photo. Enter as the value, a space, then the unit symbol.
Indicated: 3 bar
